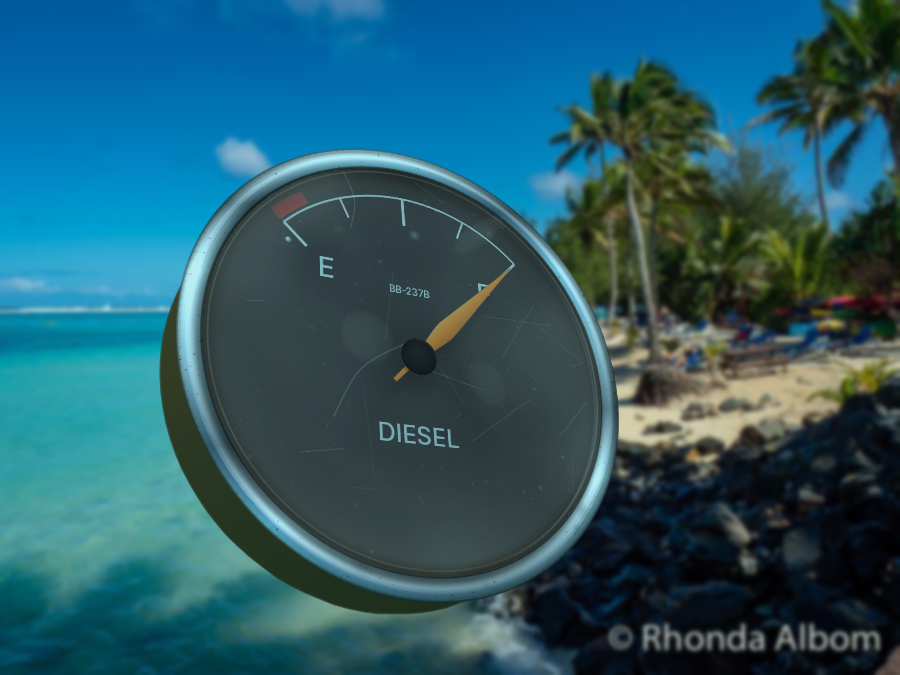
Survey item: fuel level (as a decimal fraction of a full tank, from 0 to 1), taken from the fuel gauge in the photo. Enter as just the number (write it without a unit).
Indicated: 1
